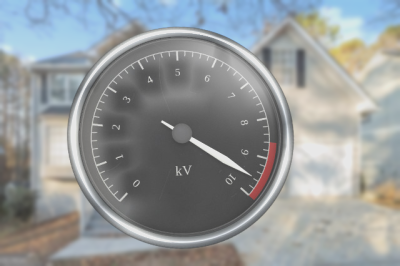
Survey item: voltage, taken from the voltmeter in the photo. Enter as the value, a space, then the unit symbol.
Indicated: 9.6 kV
